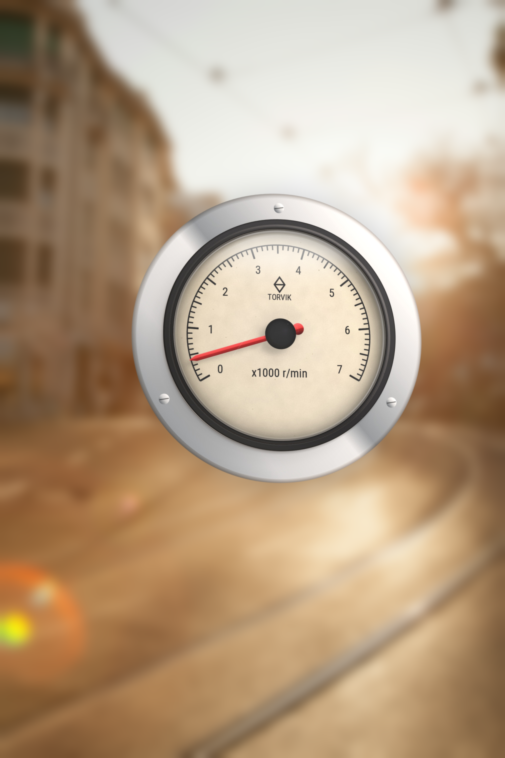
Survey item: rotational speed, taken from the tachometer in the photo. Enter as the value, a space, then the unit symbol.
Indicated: 400 rpm
